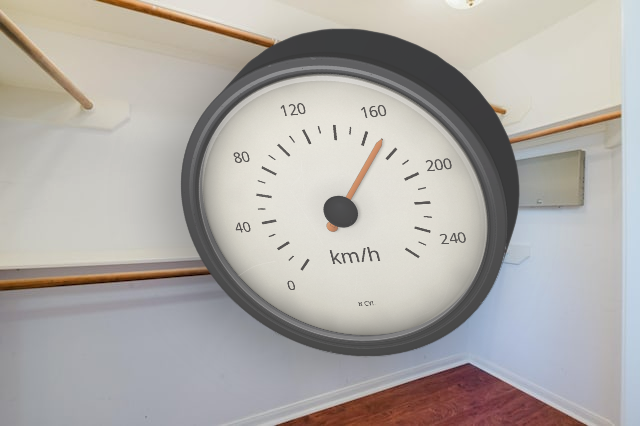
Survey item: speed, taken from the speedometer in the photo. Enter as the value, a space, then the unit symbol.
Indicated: 170 km/h
